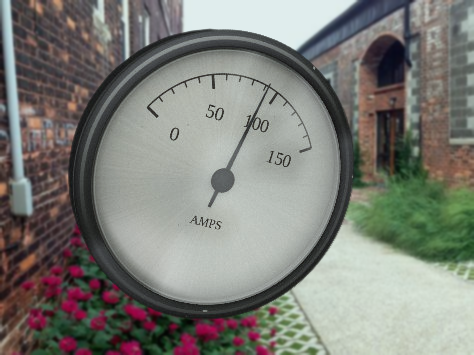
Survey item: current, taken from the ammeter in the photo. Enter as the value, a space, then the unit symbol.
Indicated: 90 A
